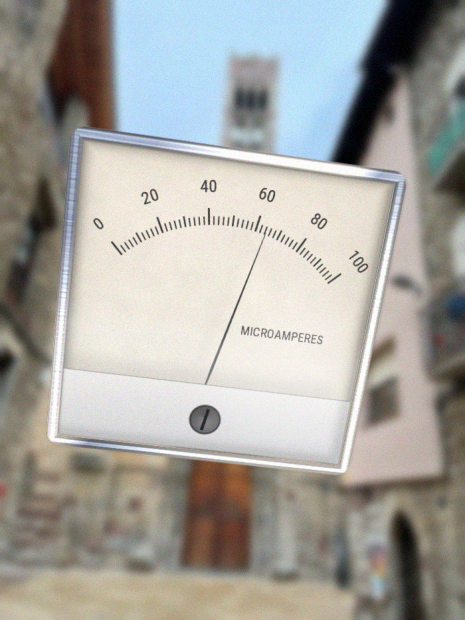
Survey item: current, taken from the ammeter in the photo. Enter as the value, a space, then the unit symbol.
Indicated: 64 µA
